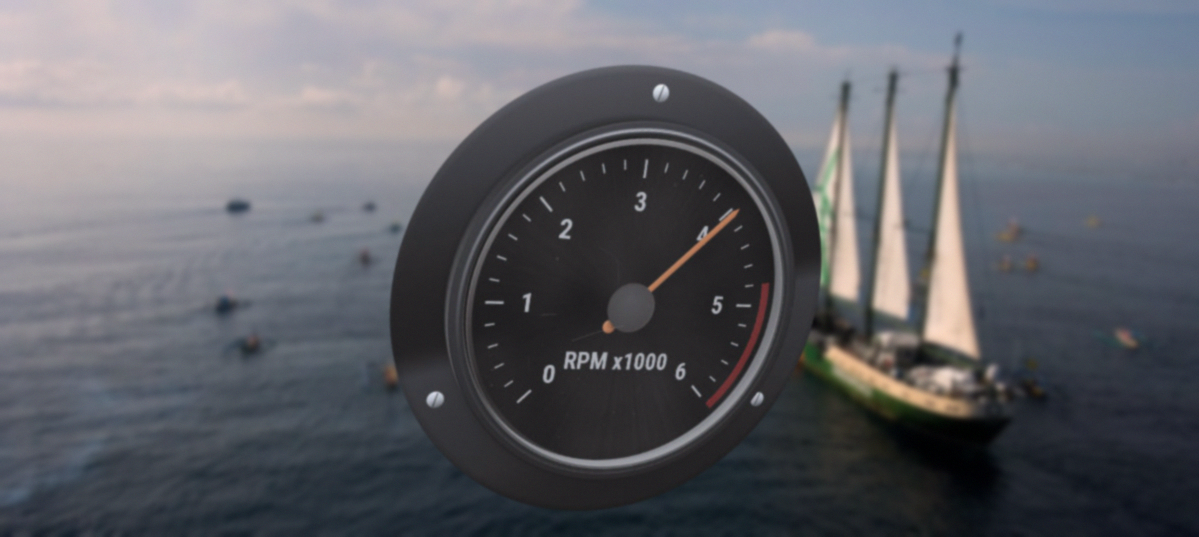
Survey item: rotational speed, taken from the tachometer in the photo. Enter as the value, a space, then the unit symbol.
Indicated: 4000 rpm
